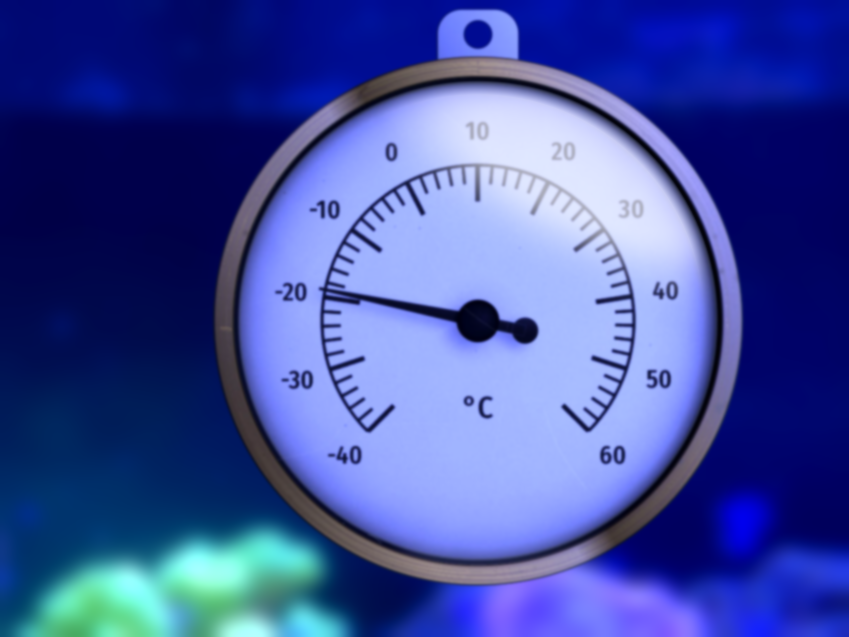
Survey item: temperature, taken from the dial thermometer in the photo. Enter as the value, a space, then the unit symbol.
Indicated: -19 °C
